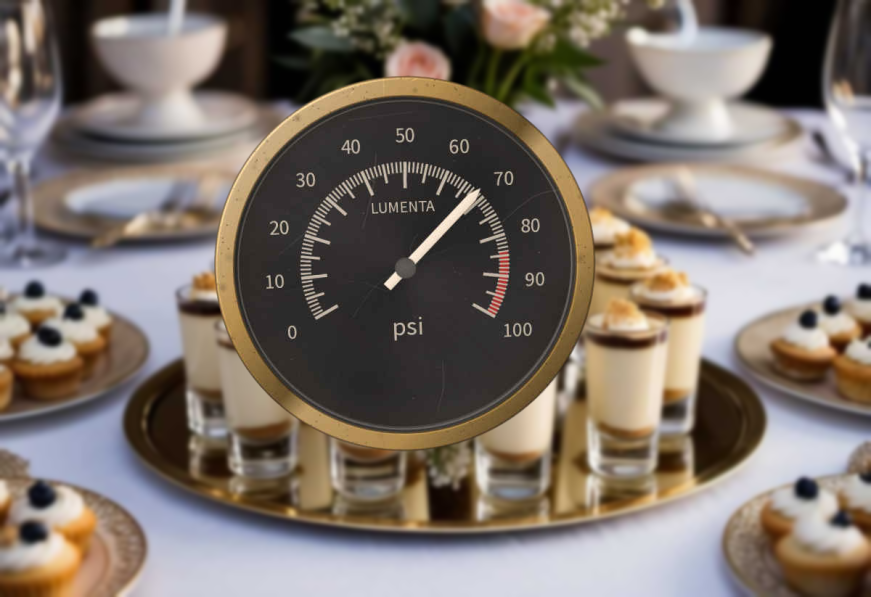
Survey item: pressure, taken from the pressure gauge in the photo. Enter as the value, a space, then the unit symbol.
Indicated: 68 psi
